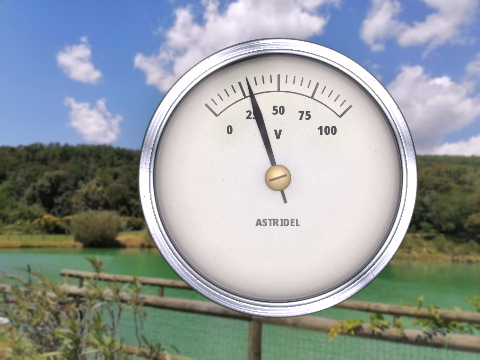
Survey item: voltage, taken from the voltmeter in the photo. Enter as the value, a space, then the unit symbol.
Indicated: 30 V
